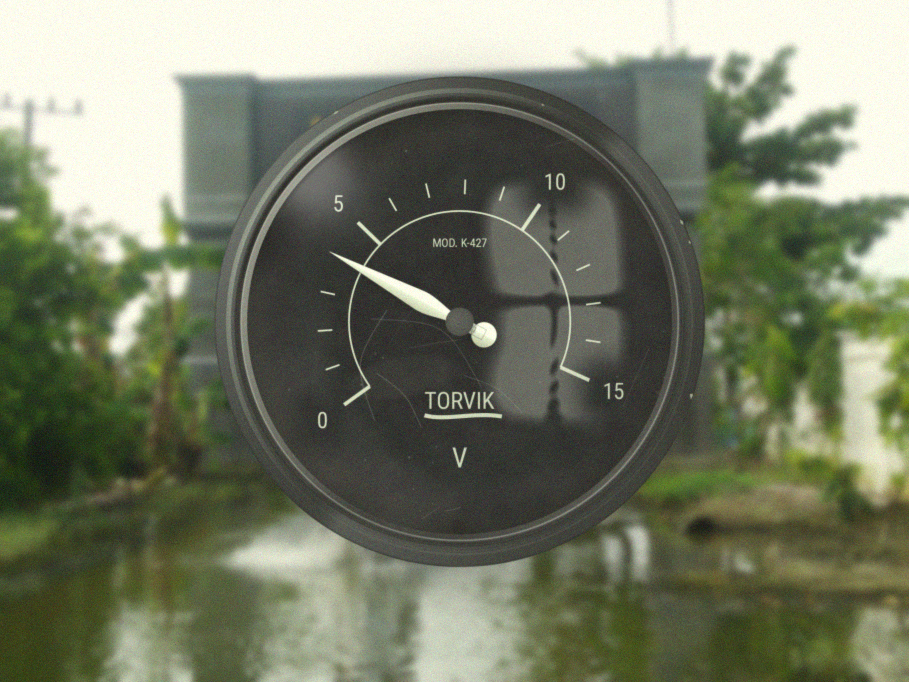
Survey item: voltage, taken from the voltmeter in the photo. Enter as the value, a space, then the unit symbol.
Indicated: 4 V
